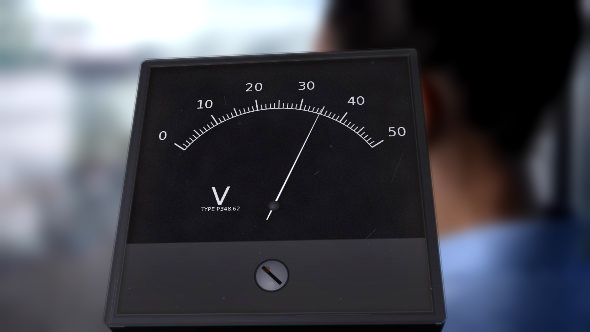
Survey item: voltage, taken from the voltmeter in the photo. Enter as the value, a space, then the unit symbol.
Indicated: 35 V
